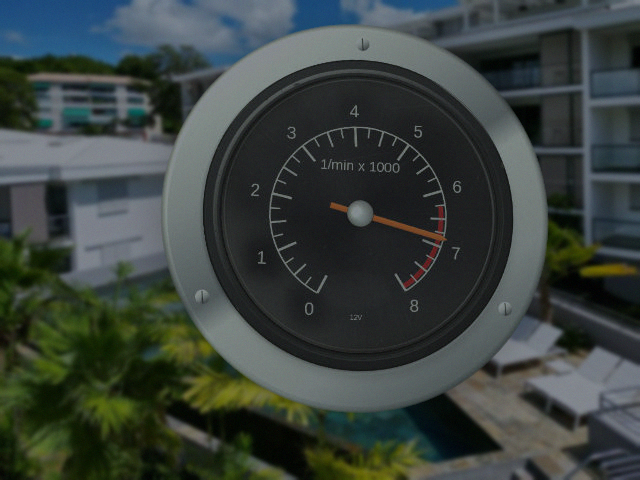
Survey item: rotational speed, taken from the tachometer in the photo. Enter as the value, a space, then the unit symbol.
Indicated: 6875 rpm
